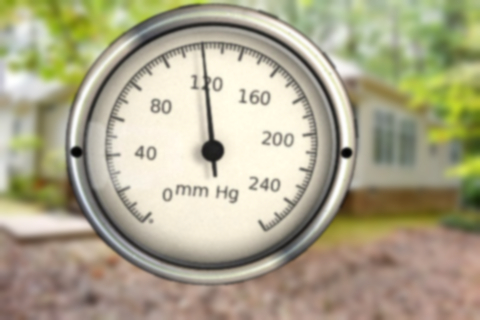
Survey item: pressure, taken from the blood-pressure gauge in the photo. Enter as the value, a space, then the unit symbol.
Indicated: 120 mmHg
